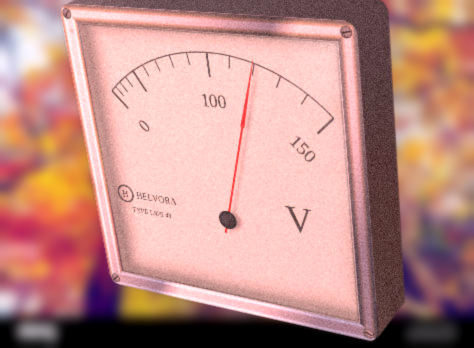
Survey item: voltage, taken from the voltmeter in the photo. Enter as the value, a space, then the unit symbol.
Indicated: 120 V
